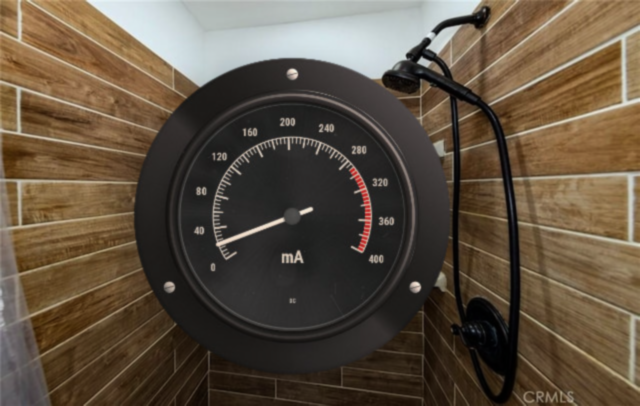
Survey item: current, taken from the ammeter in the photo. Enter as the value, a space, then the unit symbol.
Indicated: 20 mA
